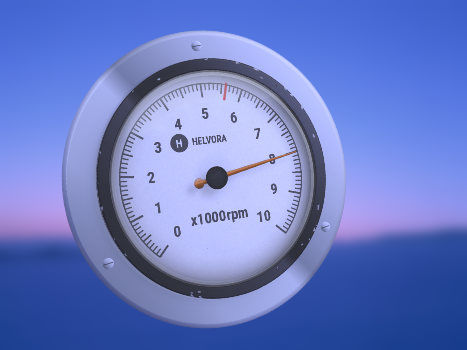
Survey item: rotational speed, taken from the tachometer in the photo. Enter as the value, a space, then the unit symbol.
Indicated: 8000 rpm
